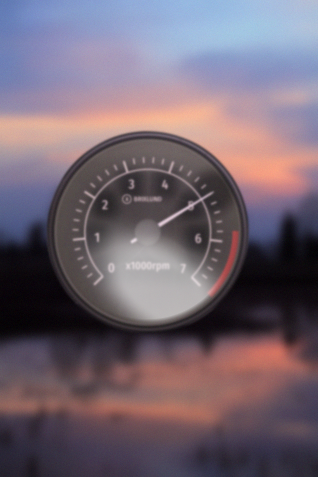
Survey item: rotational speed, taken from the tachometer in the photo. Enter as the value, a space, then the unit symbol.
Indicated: 5000 rpm
